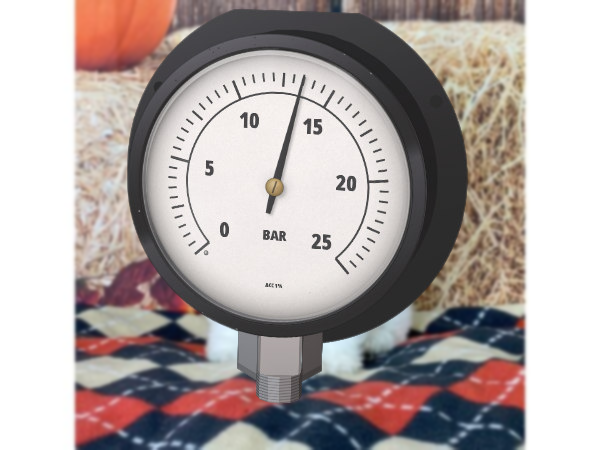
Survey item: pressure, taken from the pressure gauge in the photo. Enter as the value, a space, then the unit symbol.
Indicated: 13.5 bar
